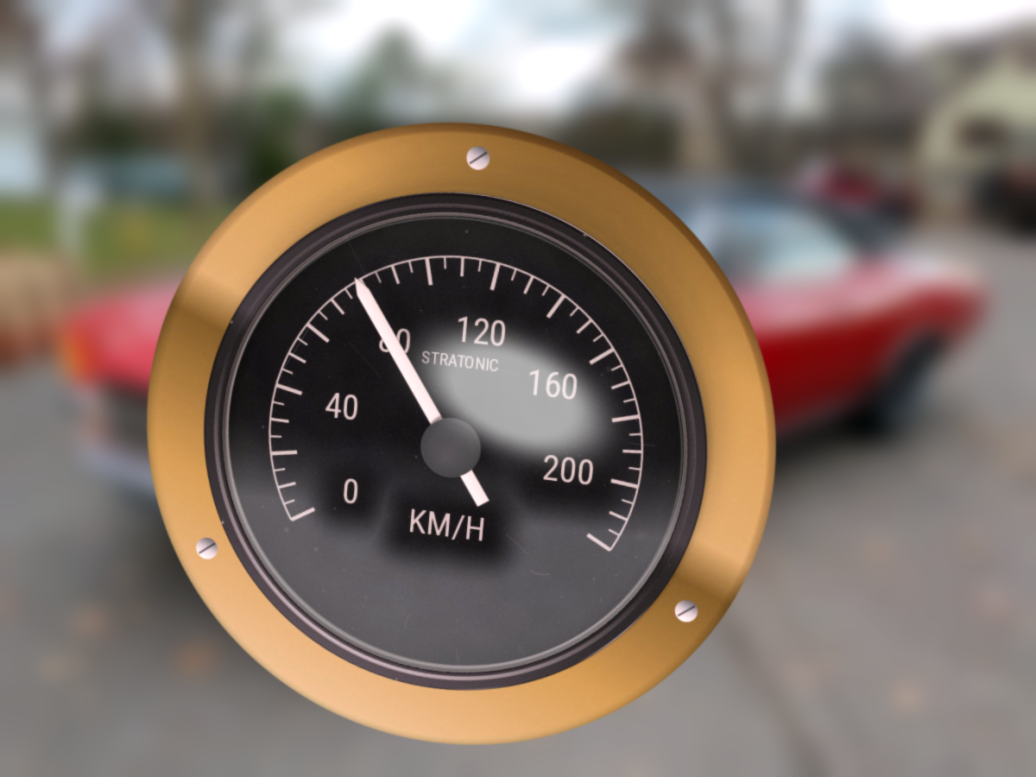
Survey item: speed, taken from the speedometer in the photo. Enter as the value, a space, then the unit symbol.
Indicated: 80 km/h
